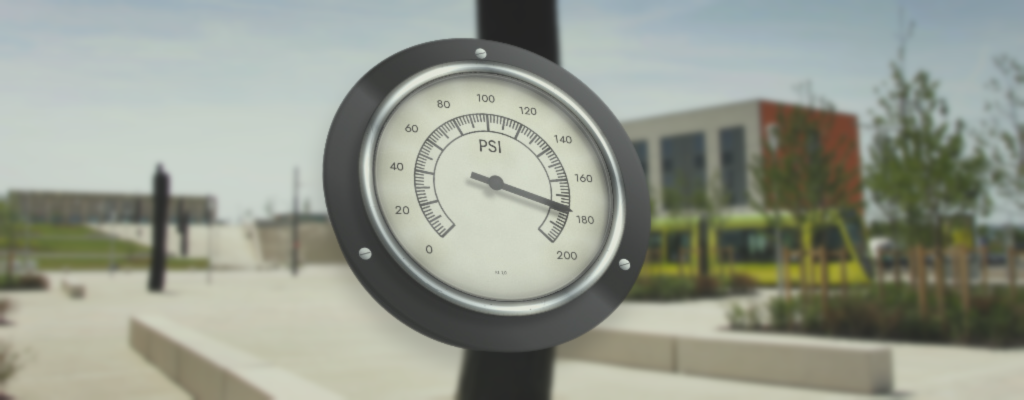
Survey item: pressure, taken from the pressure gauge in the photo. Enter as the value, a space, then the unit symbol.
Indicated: 180 psi
